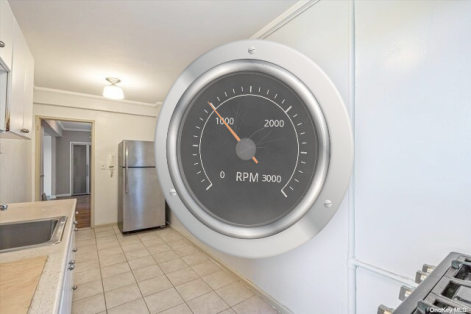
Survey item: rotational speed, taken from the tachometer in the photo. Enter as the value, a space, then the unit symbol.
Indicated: 1000 rpm
